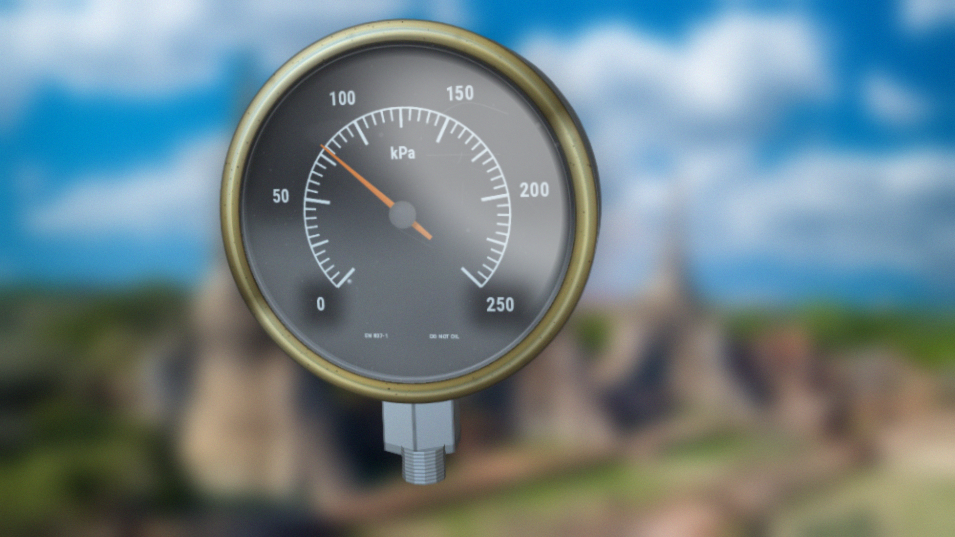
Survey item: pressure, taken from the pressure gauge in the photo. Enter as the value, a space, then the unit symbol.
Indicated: 80 kPa
